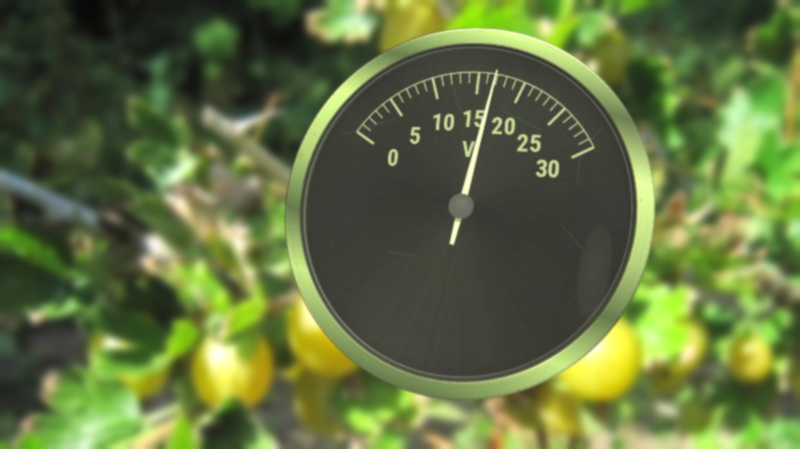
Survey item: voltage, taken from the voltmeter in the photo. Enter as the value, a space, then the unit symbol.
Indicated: 17 V
